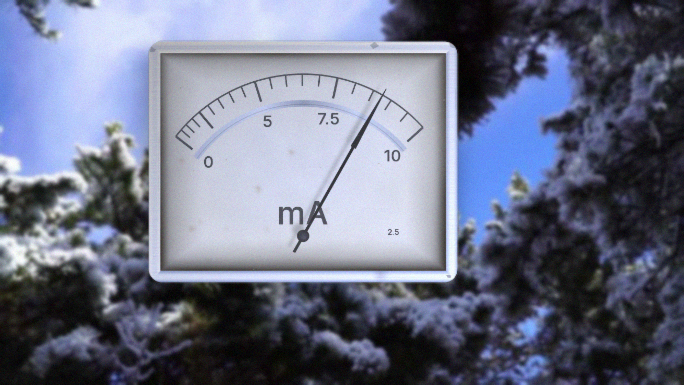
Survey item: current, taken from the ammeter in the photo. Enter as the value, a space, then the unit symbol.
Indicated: 8.75 mA
